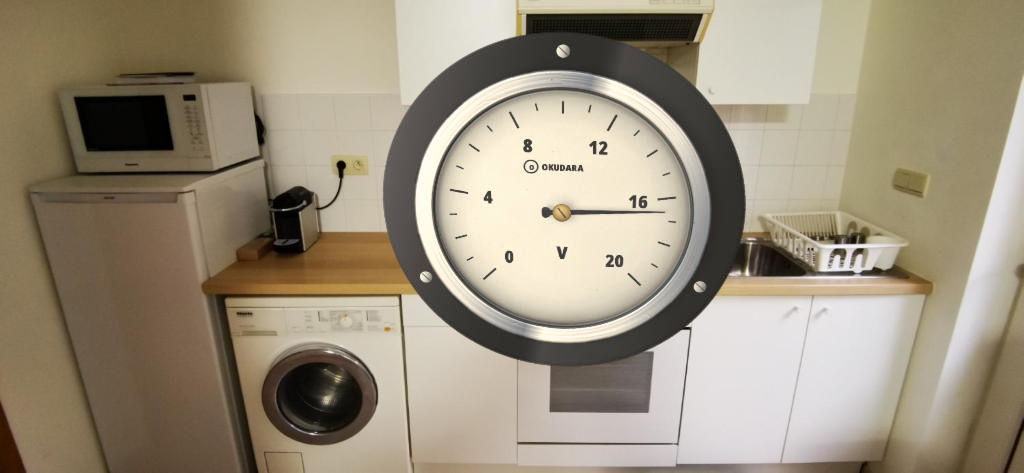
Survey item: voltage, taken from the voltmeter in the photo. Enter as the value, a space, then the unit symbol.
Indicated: 16.5 V
